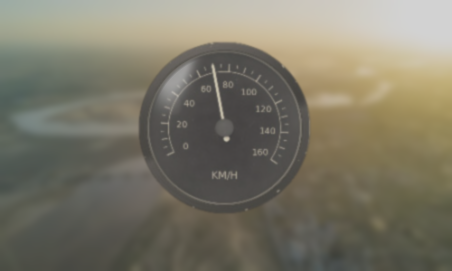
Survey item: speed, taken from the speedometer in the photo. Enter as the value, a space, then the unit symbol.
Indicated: 70 km/h
